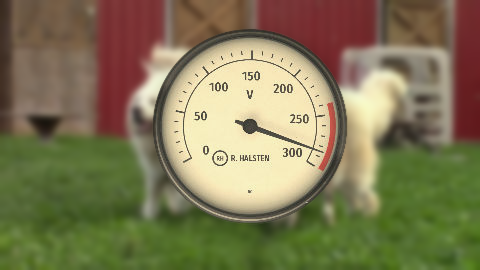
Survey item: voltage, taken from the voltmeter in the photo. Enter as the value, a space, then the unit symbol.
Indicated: 285 V
